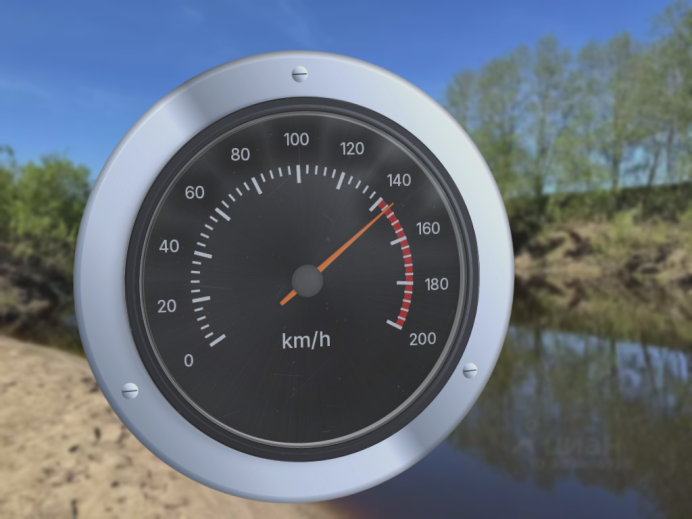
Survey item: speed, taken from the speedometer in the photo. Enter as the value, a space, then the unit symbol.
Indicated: 144 km/h
